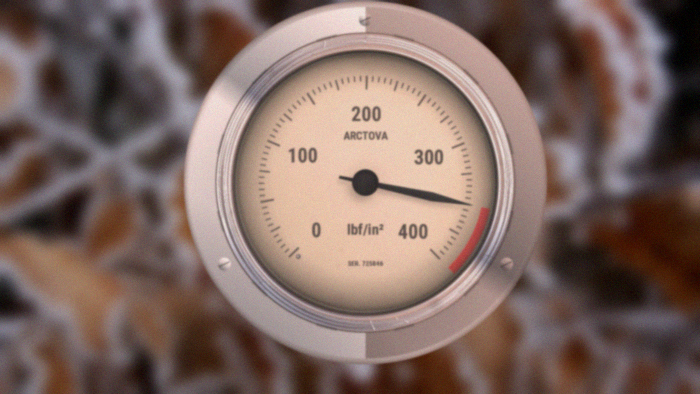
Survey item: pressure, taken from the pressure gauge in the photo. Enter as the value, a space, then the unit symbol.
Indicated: 350 psi
